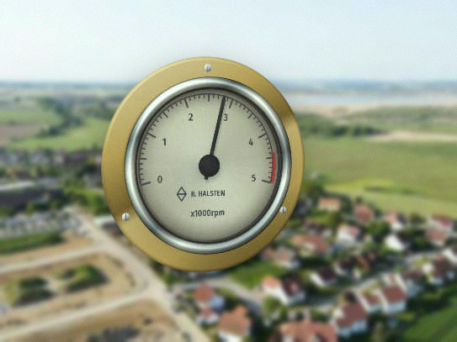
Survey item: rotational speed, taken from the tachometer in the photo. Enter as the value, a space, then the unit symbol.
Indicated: 2800 rpm
